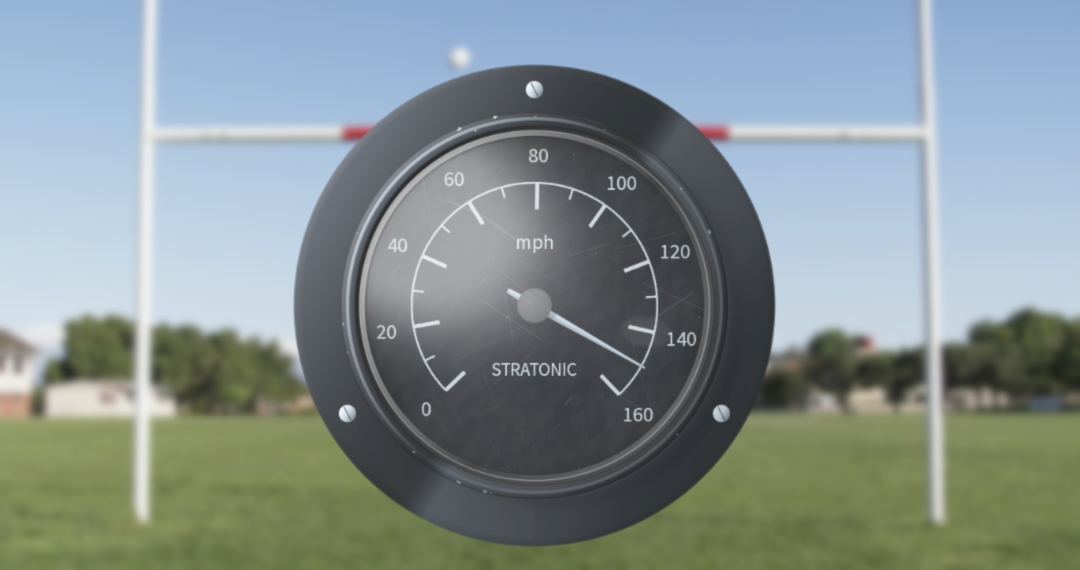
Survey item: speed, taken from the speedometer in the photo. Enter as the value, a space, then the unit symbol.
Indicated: 150 mph
